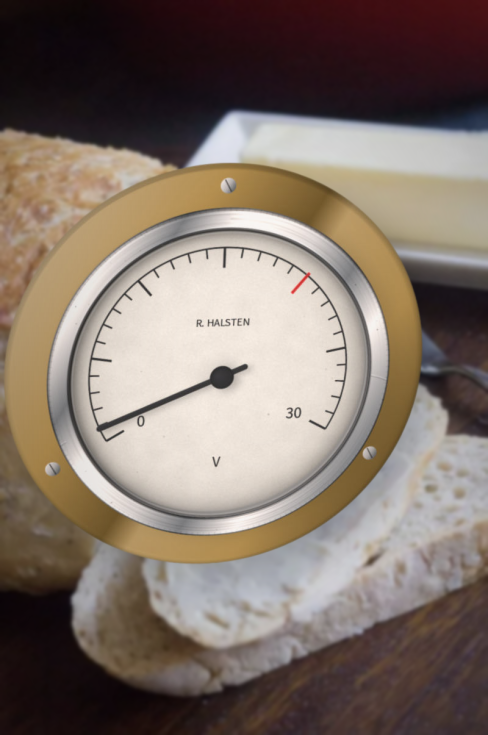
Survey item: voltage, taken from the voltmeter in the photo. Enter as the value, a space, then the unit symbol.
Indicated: 1 V
